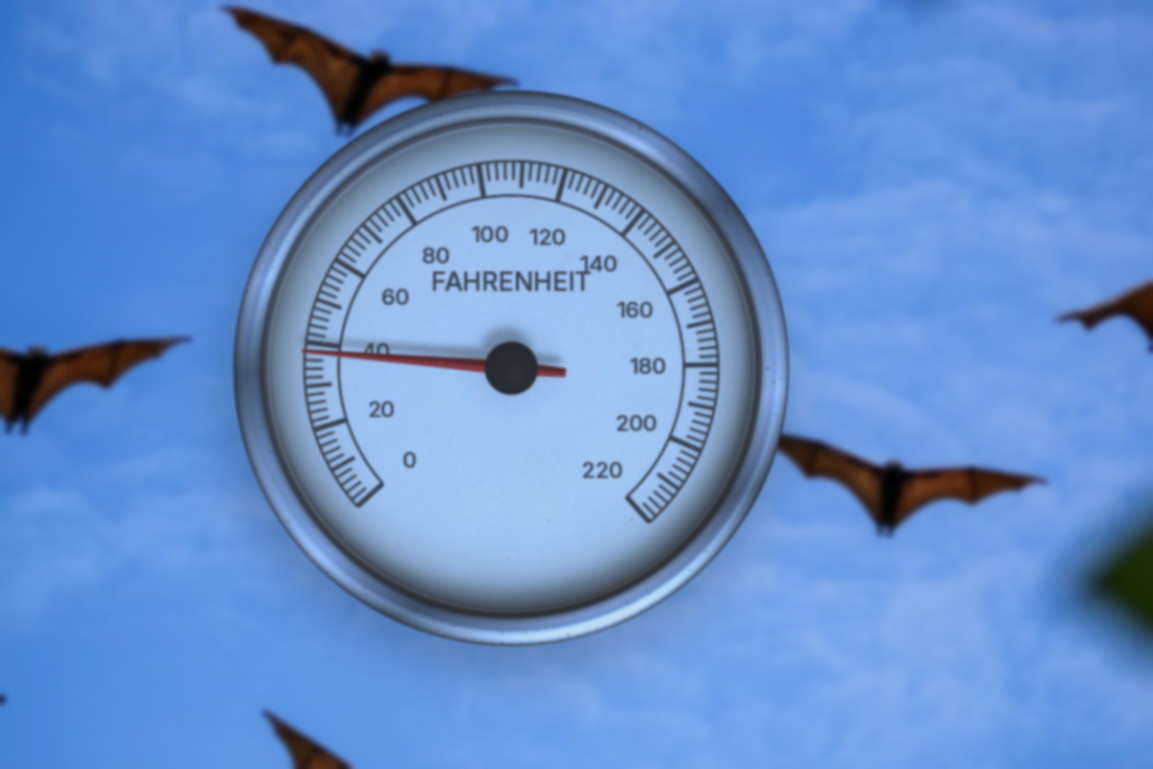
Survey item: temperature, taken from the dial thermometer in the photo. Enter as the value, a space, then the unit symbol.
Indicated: 38 °F
